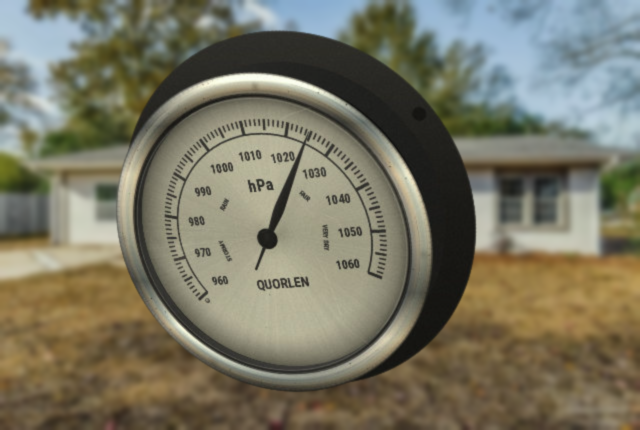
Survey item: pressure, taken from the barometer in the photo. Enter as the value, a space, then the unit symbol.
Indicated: 1025 hPa
